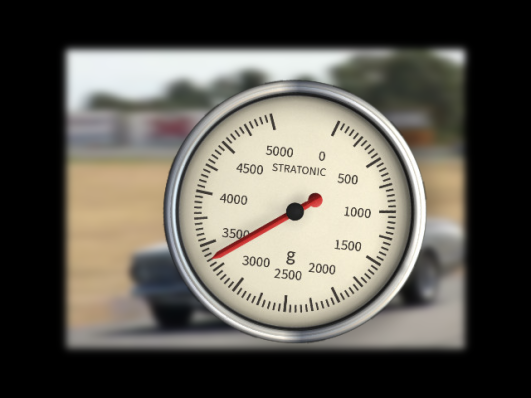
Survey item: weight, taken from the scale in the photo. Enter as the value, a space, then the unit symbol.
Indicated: 3350 g
